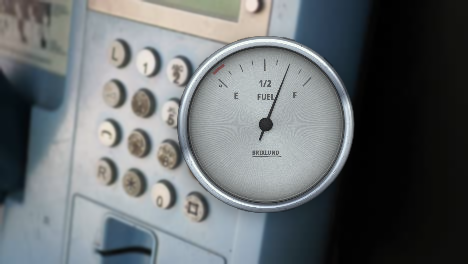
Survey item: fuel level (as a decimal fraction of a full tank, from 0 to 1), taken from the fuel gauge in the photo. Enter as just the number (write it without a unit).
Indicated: 0.75
